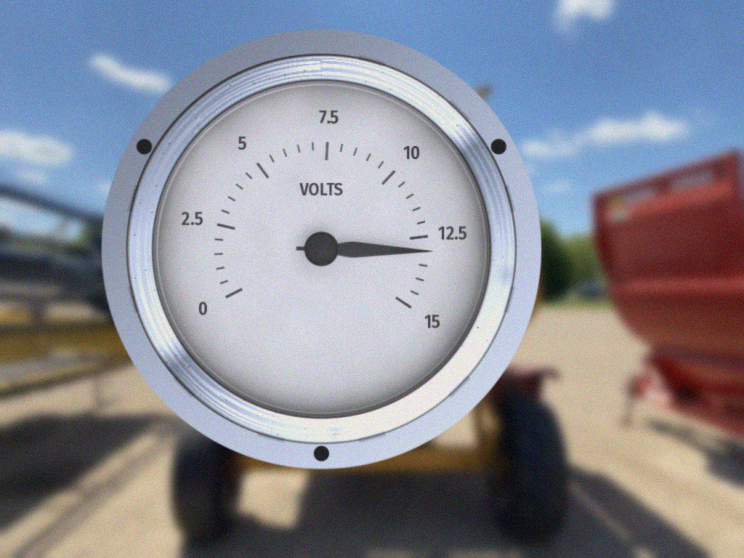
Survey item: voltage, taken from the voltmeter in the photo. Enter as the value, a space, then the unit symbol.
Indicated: 13 V
